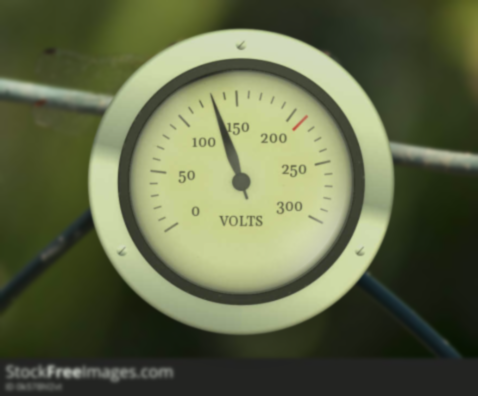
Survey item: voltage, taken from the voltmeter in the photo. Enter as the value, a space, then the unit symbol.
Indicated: 130 V
